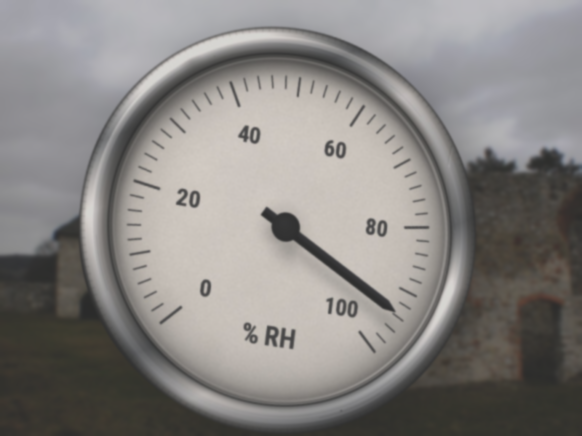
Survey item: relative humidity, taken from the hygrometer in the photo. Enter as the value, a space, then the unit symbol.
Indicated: 94 %
